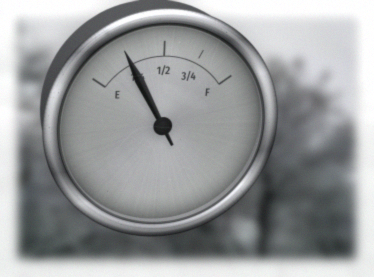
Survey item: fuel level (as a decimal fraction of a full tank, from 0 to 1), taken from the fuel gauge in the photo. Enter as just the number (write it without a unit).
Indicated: 0.25
